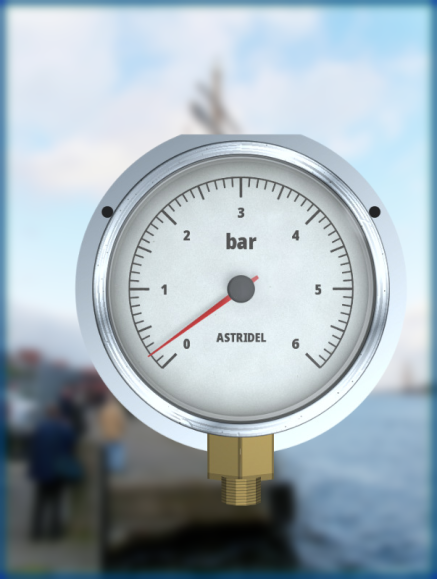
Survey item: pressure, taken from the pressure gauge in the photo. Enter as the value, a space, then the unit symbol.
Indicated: 0.2 bar
